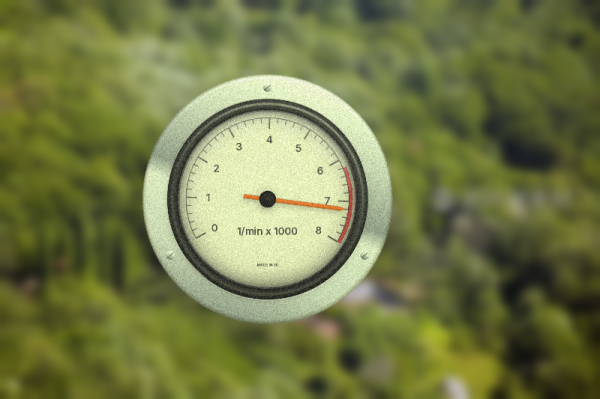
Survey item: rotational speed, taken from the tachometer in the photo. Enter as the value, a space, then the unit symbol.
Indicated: 7200 rpm
